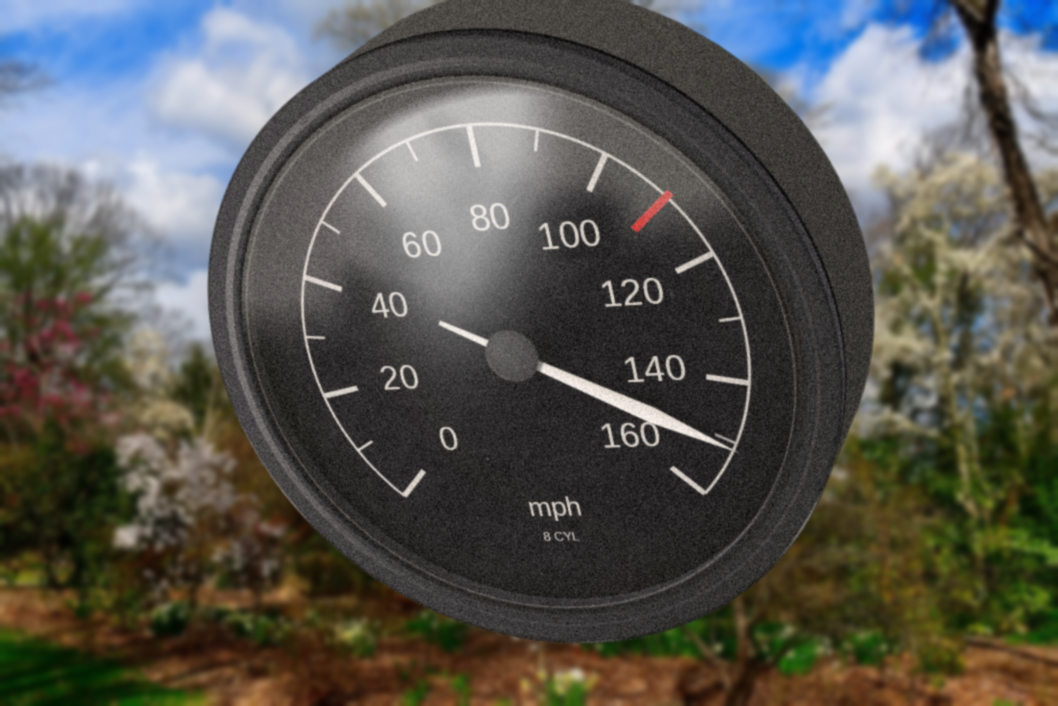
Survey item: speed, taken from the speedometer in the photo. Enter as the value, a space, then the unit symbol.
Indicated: 150 mph
